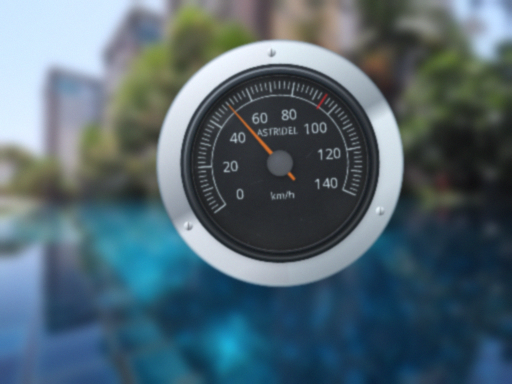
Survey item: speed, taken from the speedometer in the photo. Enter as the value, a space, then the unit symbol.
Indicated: 50 km/h
